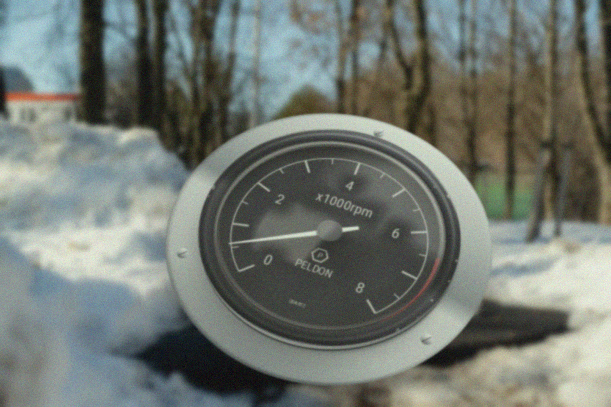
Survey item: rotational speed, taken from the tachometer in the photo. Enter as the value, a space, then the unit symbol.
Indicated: 500 rpm
